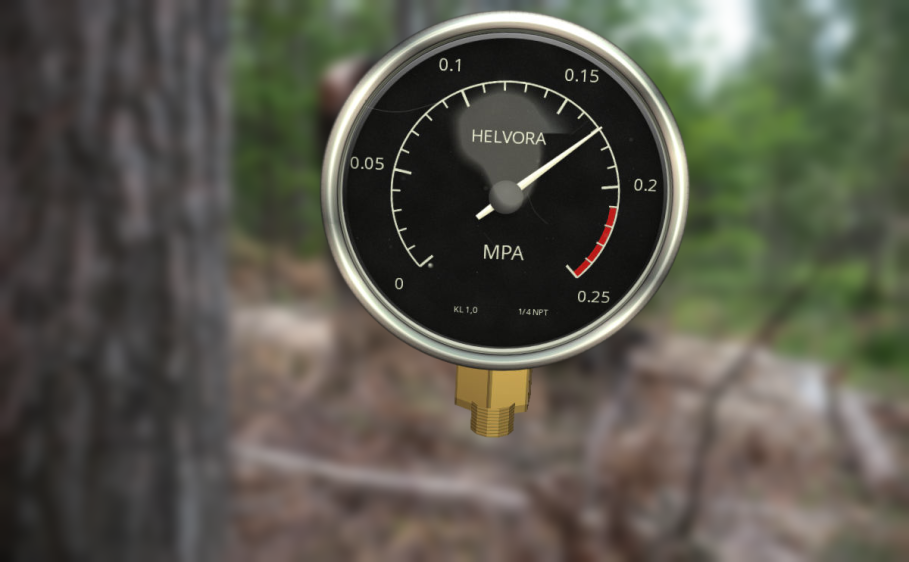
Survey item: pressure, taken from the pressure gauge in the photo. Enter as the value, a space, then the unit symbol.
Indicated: 0.17 MPa
